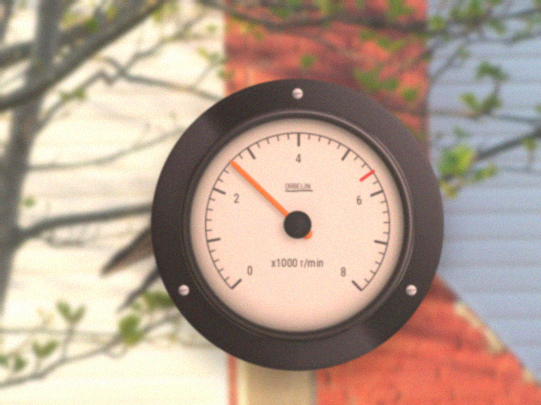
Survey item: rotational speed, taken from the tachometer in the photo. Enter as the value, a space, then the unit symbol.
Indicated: 2600 rpm
